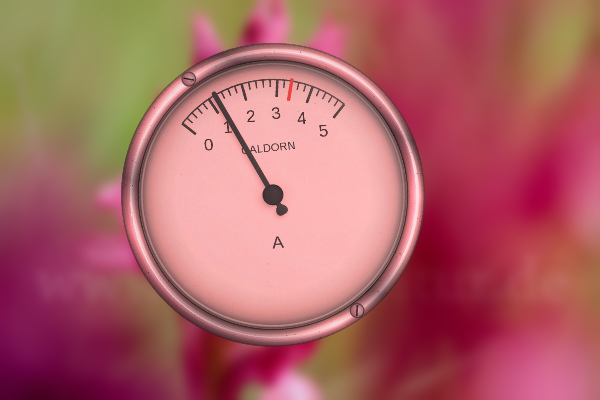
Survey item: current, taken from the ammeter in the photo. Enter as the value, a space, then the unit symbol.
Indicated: 1.2 A
